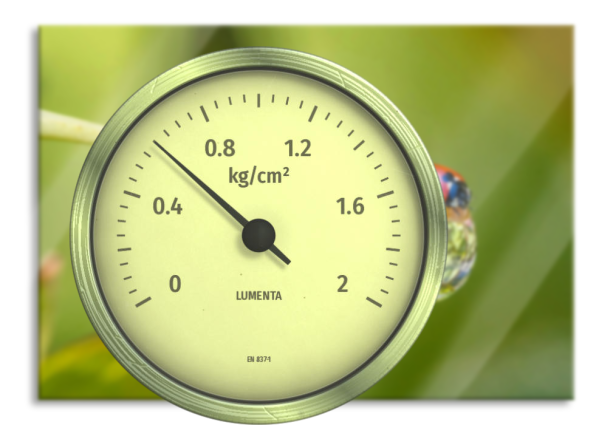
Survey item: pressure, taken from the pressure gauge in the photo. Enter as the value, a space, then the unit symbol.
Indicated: 0.6 kg/cm²
